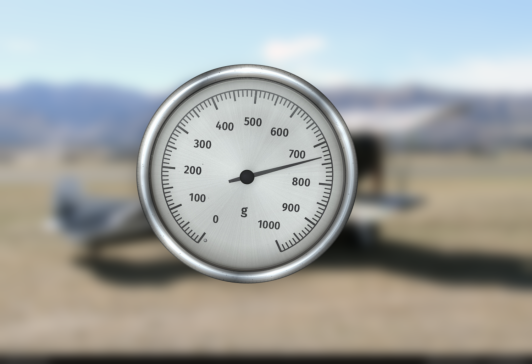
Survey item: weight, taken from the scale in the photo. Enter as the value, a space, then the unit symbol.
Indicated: 730 g
